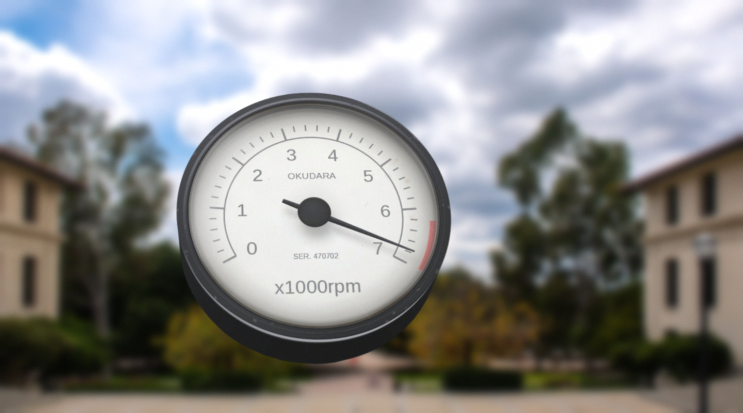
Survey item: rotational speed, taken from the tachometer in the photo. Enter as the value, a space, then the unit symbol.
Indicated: 6800 rpm
